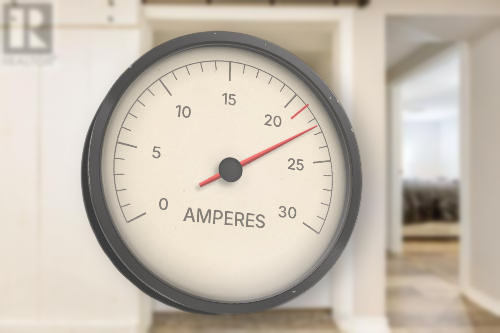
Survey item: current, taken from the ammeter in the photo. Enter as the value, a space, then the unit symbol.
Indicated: 22.5 A
